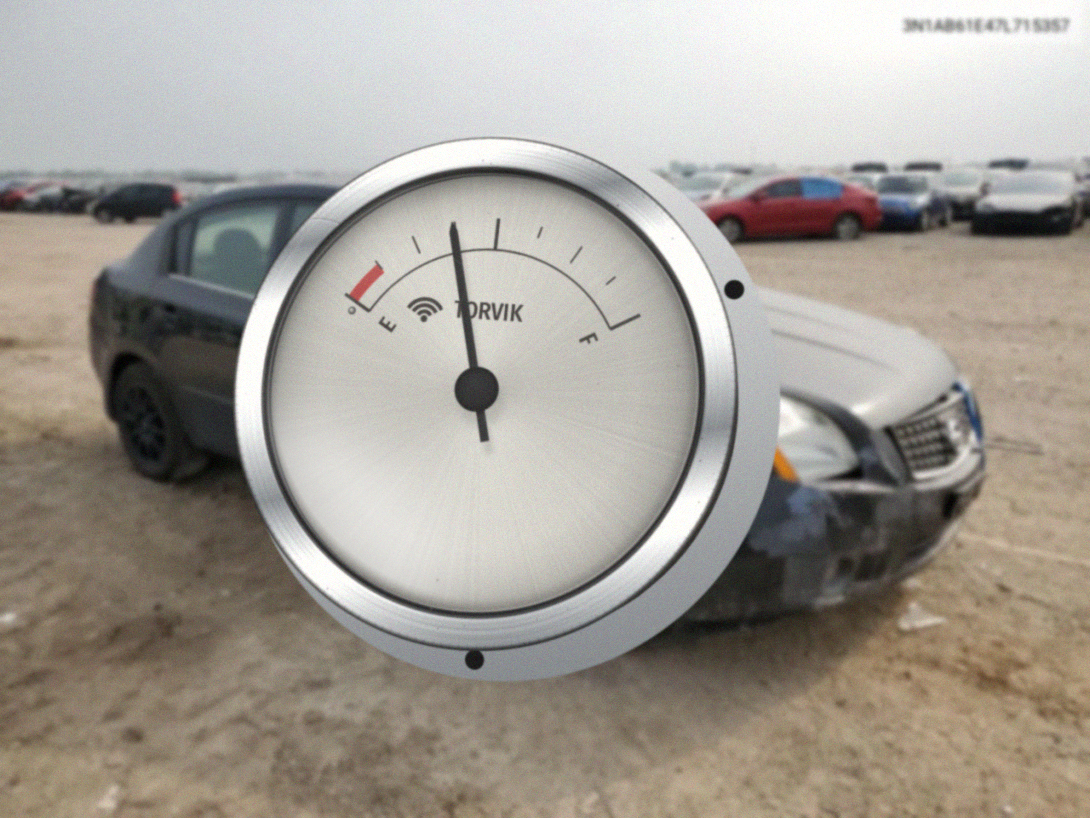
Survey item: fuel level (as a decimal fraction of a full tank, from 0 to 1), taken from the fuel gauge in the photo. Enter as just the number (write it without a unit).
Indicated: 0.375
